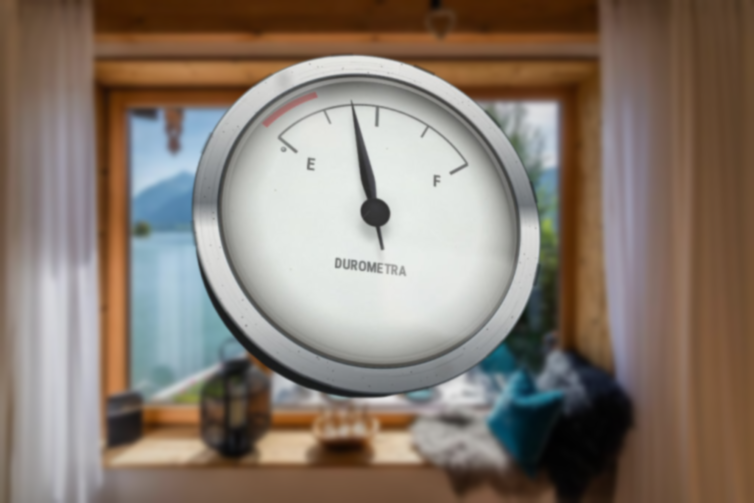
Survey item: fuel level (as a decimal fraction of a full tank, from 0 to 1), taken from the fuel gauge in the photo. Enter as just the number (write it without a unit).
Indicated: 0.375
